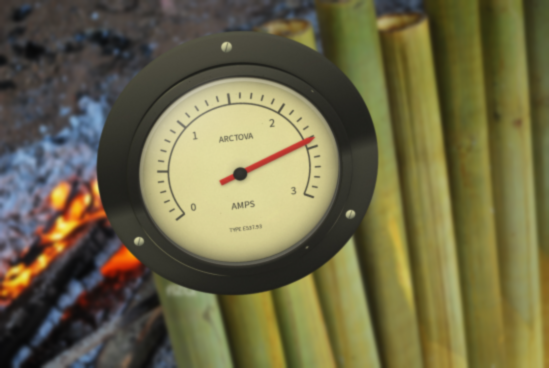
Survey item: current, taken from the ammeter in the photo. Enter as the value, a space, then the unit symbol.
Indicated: 2.4 A
